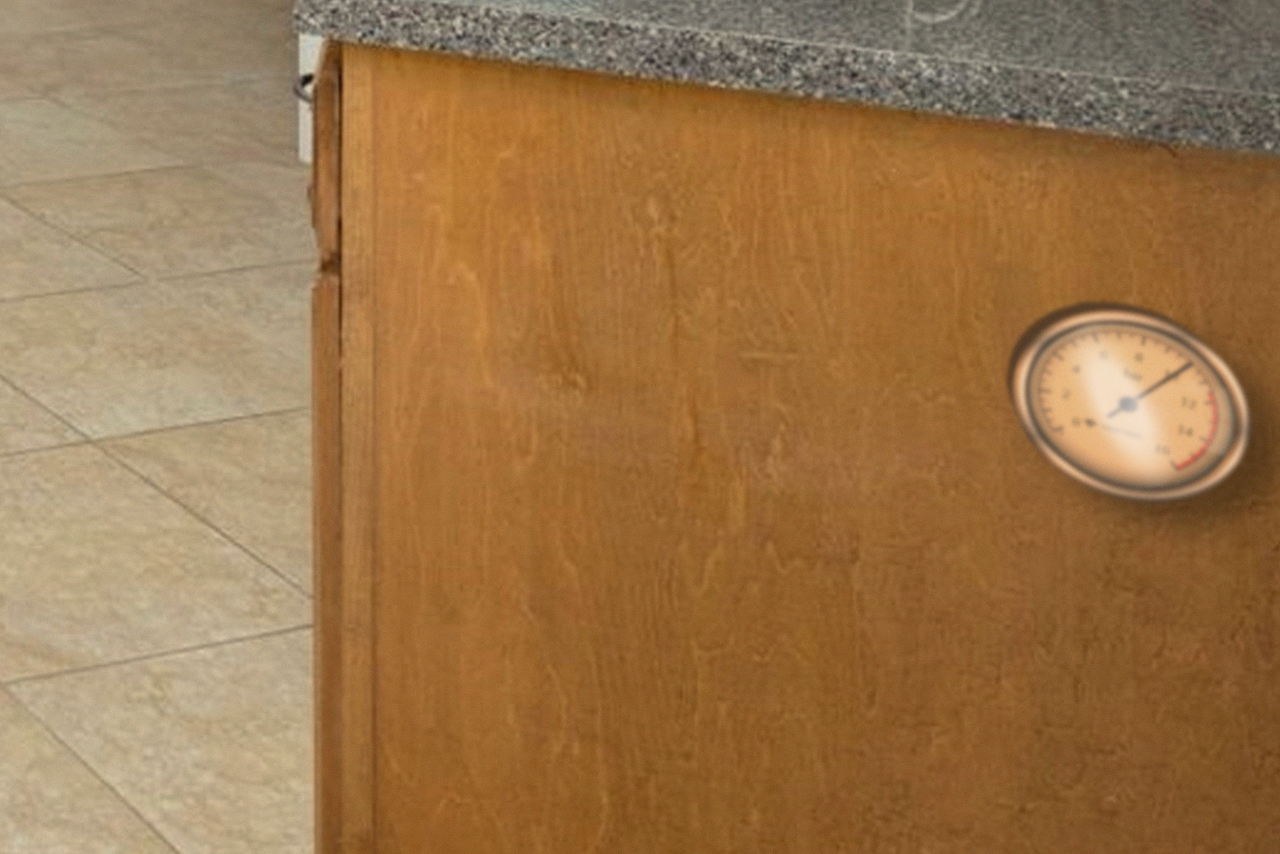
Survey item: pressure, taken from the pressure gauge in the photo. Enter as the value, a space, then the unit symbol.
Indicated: 10 bar
